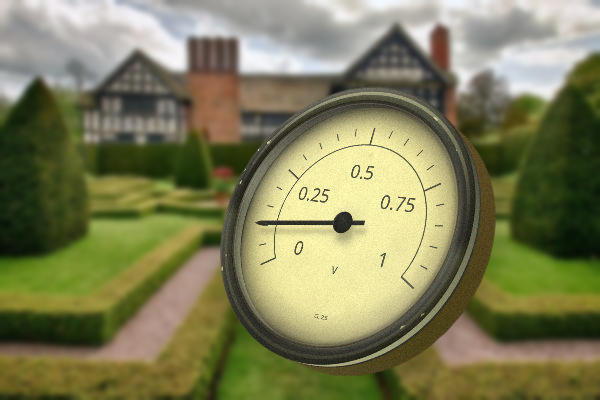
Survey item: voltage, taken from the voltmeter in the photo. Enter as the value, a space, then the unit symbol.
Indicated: 0.1 V
